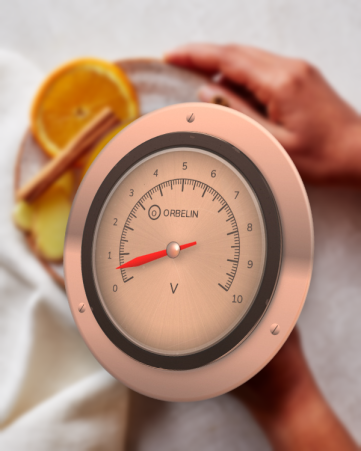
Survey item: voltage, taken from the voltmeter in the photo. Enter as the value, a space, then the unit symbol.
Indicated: 0.5 V
